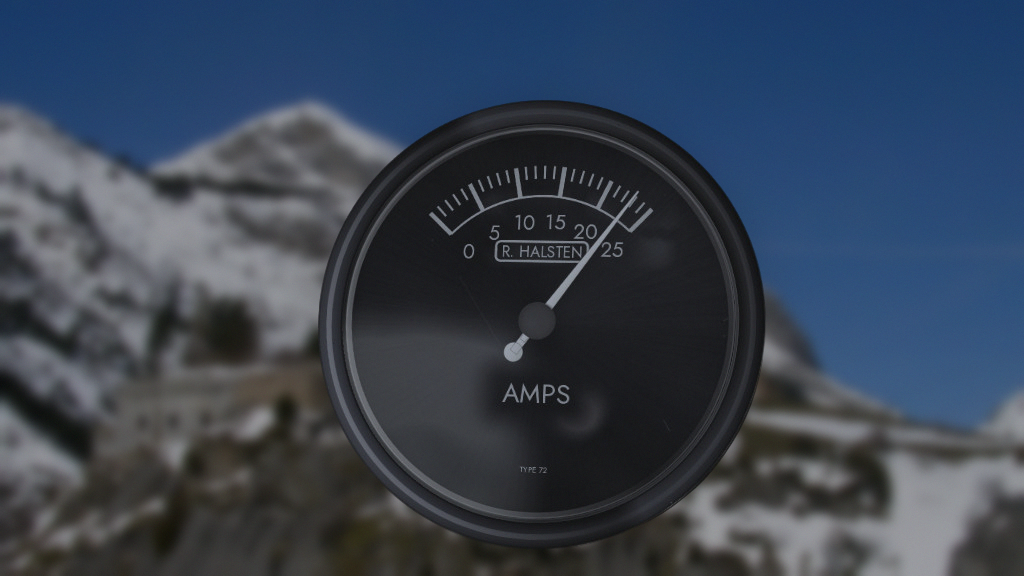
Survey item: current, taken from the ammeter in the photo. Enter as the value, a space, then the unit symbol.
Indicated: 23 A
